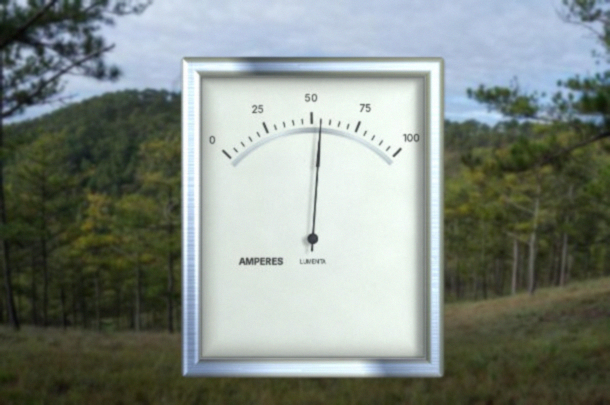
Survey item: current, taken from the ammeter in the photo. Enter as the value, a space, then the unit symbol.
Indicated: 55 A
